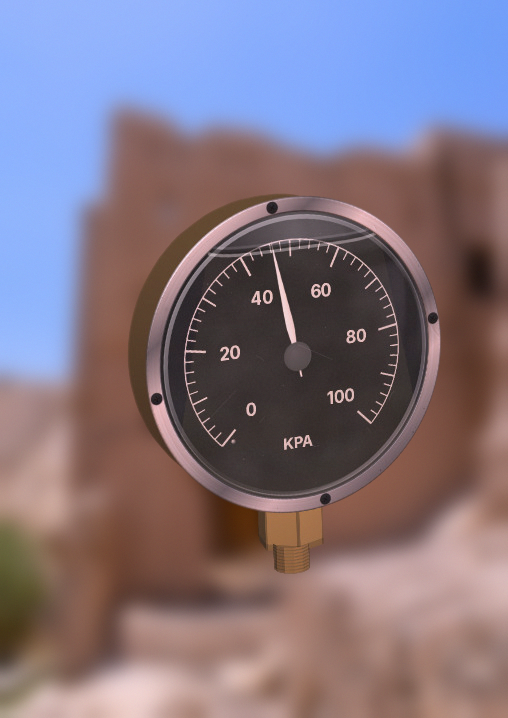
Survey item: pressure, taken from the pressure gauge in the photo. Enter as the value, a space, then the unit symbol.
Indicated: 46 kPa
